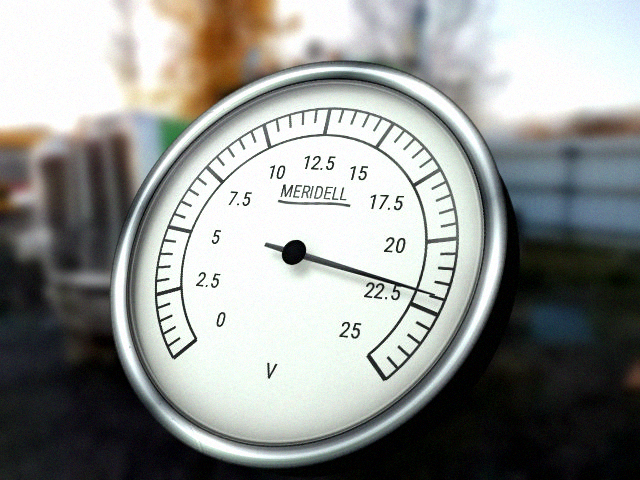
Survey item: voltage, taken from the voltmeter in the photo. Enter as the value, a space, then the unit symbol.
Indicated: 22 V
